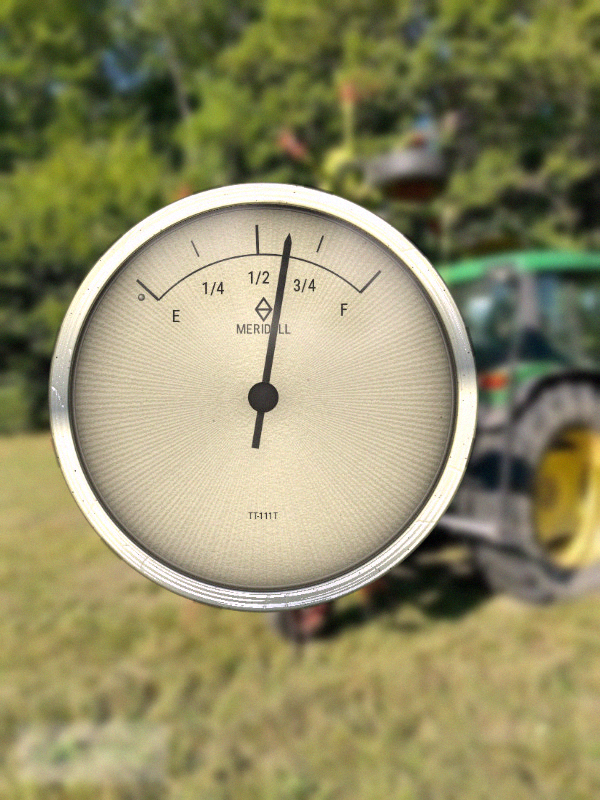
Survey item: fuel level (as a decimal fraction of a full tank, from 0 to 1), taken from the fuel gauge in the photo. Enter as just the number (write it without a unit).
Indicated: 0.625
